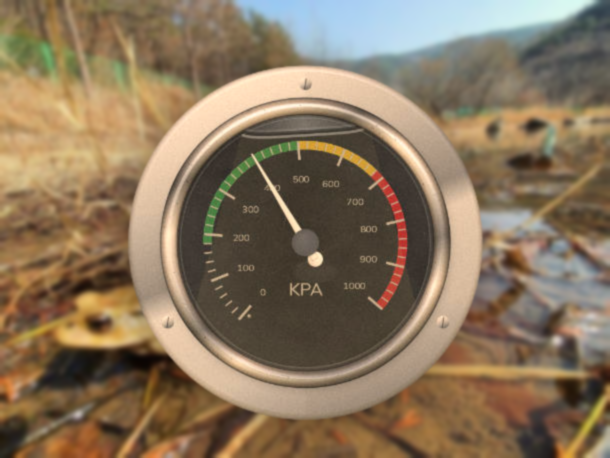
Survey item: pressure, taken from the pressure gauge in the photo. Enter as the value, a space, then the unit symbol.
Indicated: 400 kPa
